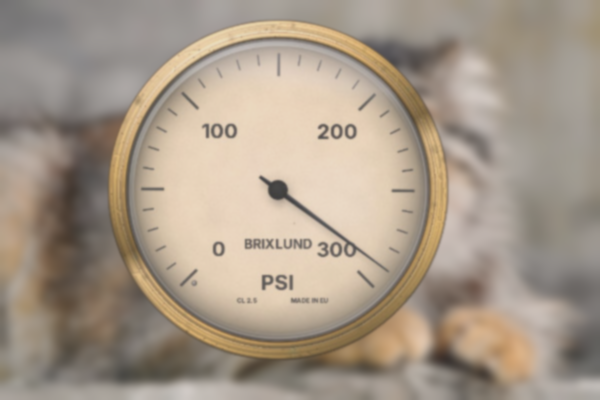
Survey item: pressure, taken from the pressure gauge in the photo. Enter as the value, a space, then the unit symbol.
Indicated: 290 psi
